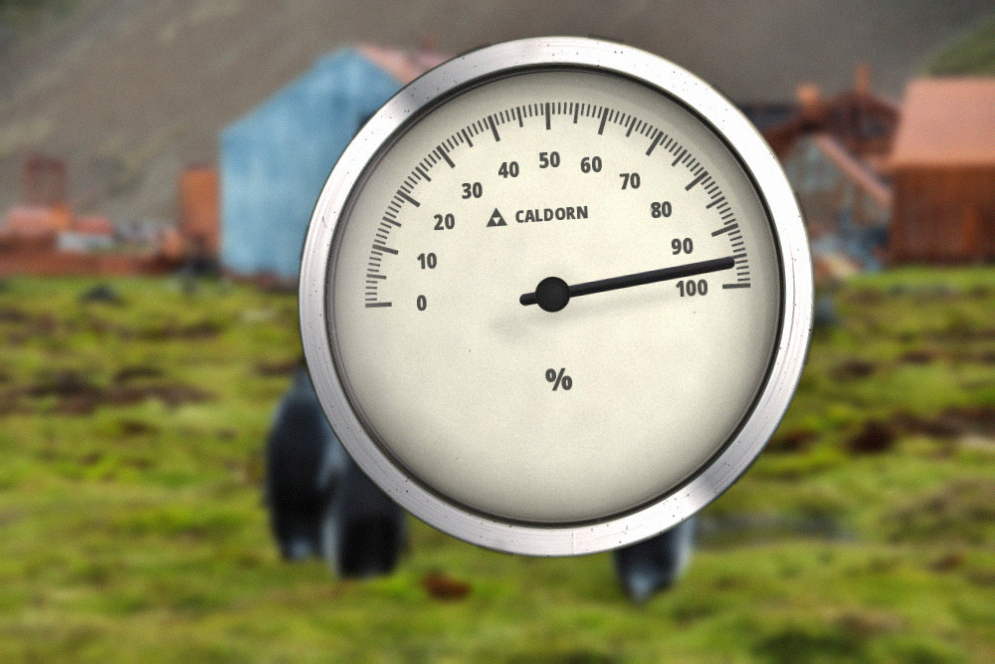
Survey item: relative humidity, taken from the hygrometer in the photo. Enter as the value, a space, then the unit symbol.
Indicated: 96 %
